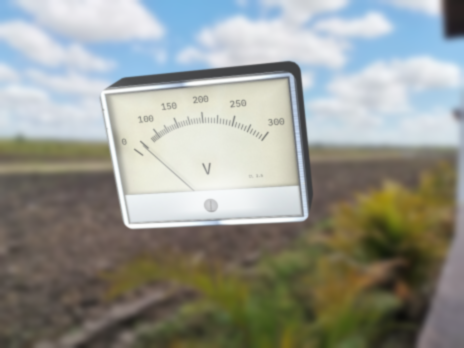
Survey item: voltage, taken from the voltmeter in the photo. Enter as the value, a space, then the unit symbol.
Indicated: 50 V
